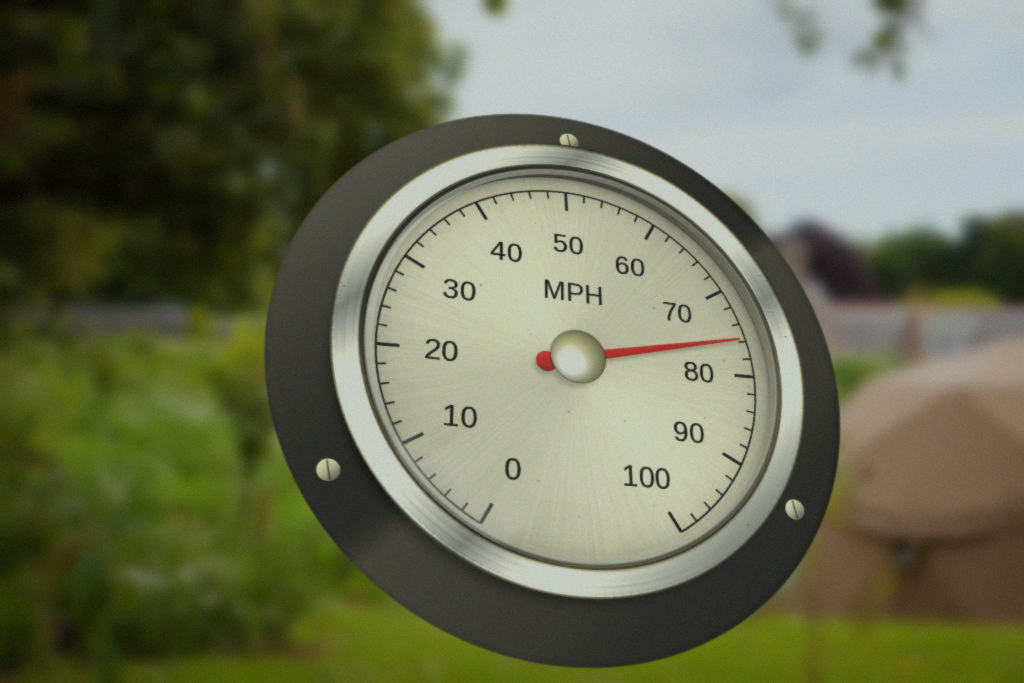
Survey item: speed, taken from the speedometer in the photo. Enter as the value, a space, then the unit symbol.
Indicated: 76 mph
